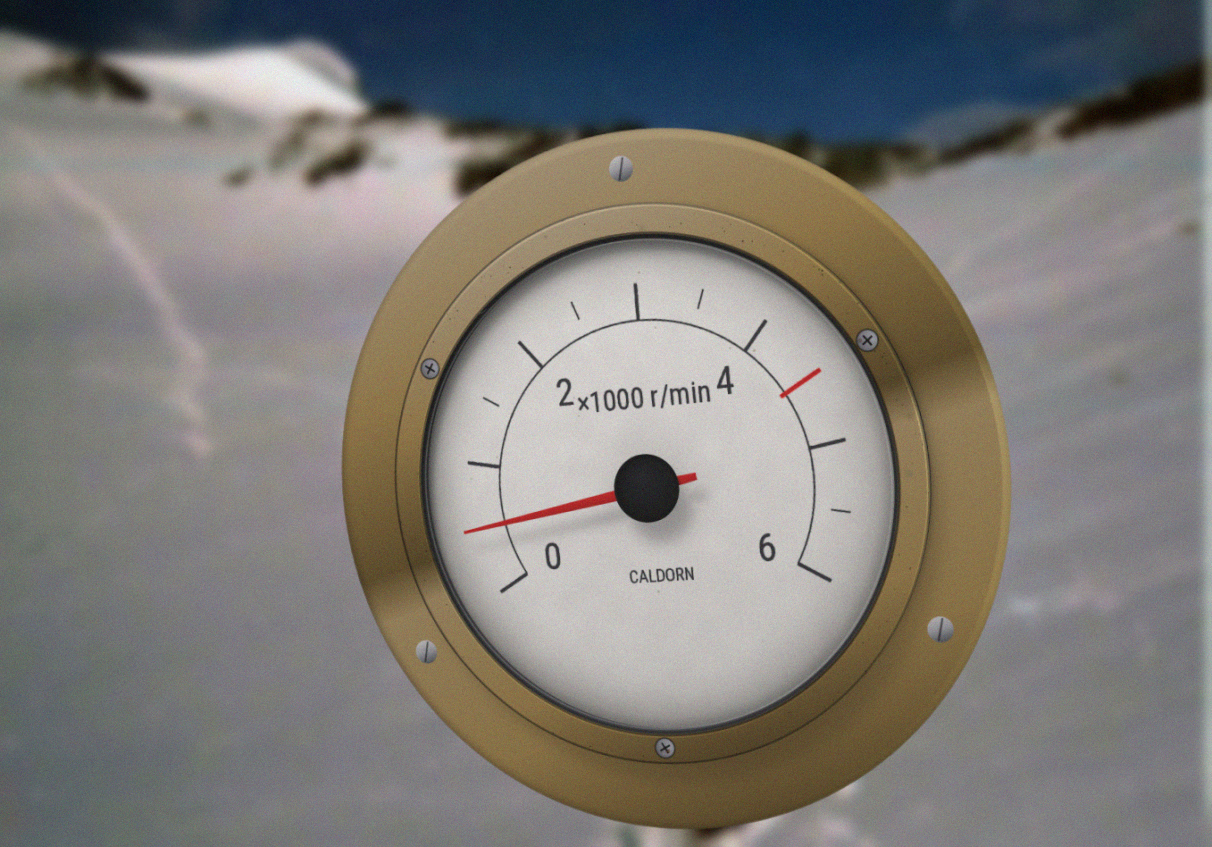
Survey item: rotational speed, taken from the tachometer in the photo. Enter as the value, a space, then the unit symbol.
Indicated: 500 rpm
